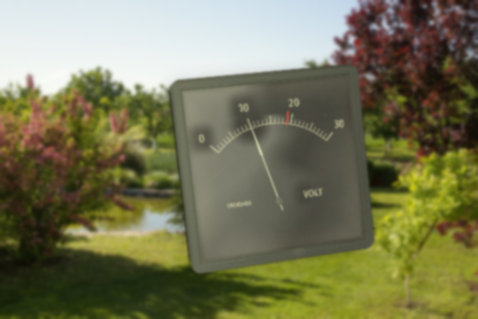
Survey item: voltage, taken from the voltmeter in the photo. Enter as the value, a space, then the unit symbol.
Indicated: 10 V
